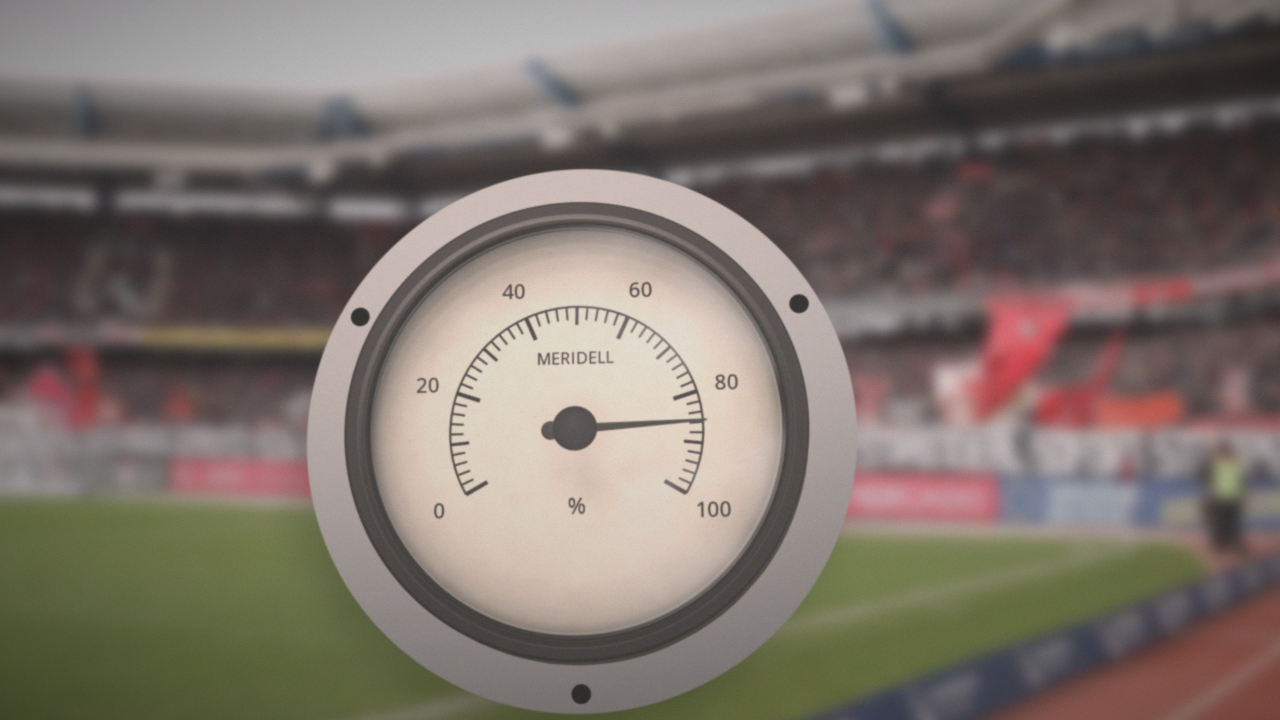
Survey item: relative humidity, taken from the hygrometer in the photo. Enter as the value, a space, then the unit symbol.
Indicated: 86 %
